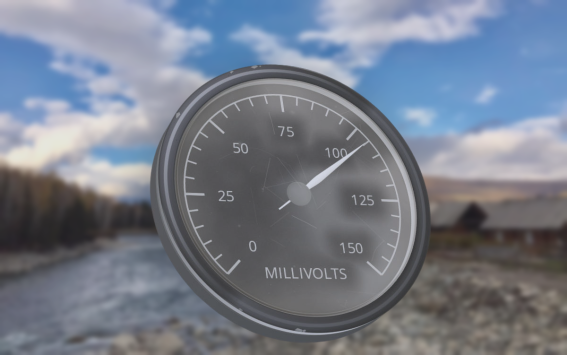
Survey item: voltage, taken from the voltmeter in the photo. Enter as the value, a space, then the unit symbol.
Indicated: 105 mV
